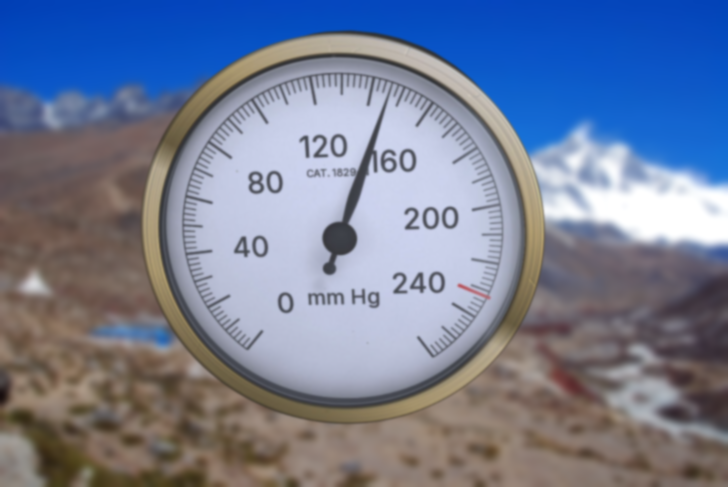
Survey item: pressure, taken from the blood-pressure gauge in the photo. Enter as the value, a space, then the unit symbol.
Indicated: 146 mmHg
